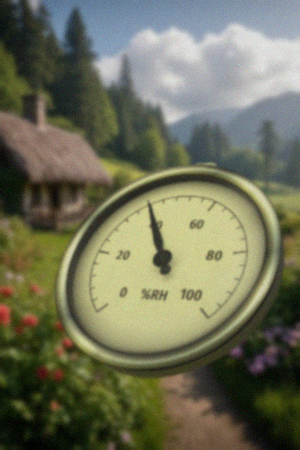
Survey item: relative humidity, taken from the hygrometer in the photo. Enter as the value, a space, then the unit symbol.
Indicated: 40 %
